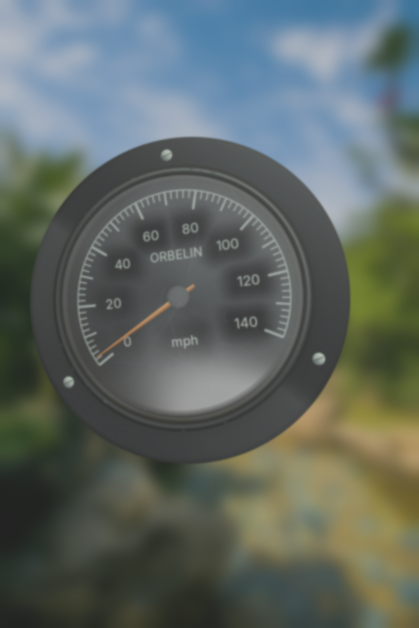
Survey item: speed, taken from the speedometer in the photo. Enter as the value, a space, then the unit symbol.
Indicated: 2 mph
